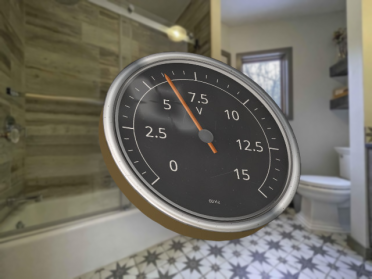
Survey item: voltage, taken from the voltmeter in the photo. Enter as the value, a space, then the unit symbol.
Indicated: 6 V
